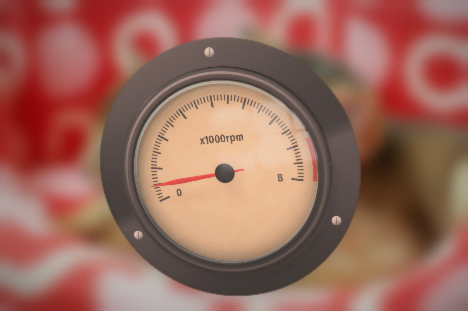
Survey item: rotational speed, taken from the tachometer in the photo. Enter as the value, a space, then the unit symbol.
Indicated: 500 rpm
